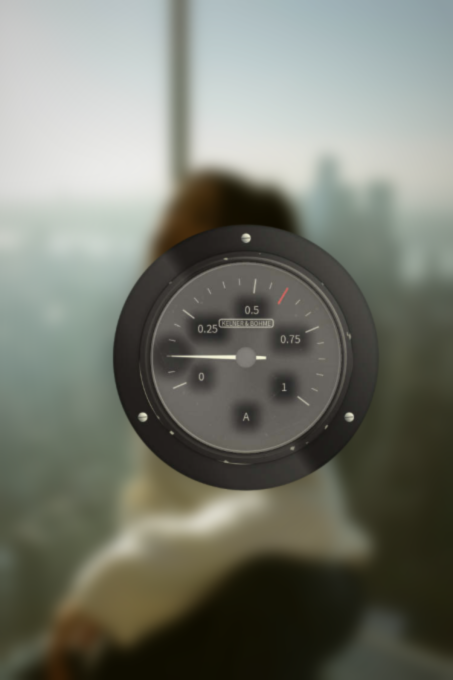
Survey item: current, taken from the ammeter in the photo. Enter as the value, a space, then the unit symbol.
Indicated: 0.1 A
